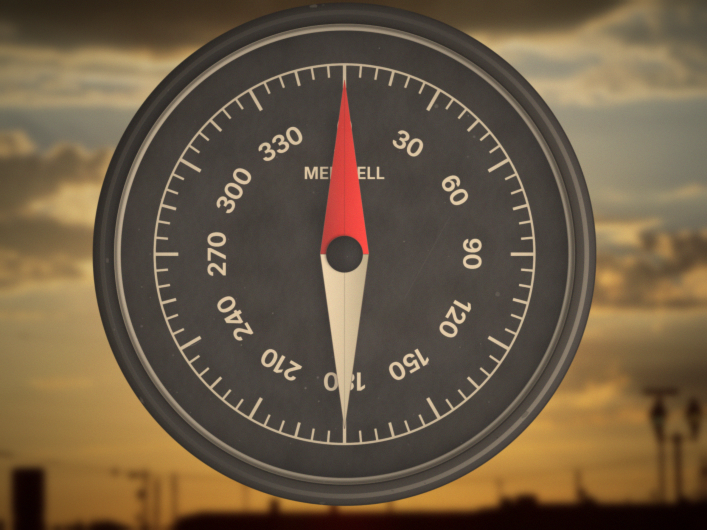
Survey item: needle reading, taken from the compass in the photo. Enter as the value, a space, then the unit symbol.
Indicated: 0 °
